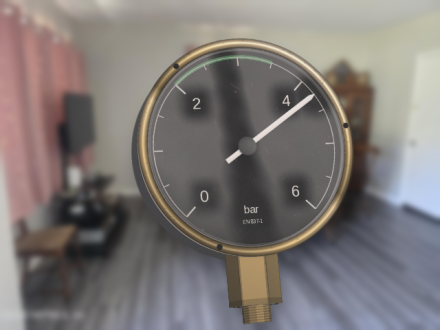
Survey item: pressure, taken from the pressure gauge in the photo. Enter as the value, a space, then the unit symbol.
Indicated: 4.25 bar
